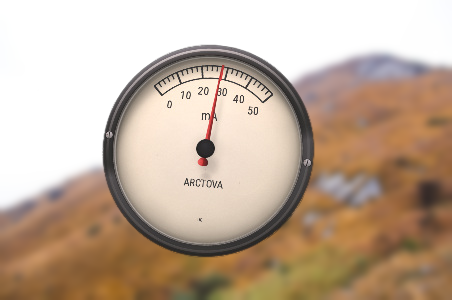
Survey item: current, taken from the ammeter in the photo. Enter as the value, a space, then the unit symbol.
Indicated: 28 mA
